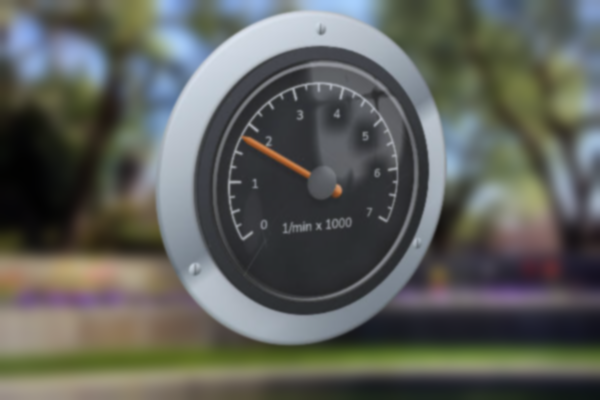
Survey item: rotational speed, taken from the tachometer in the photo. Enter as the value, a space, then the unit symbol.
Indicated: 1750 rpm
